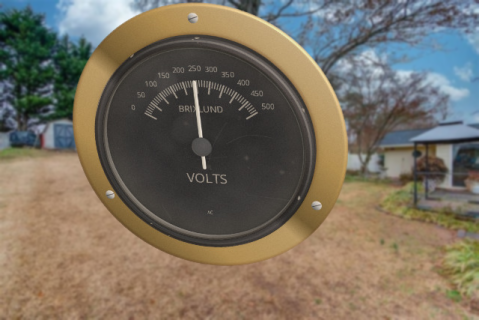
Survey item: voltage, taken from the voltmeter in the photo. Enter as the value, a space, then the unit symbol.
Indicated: 250 V
